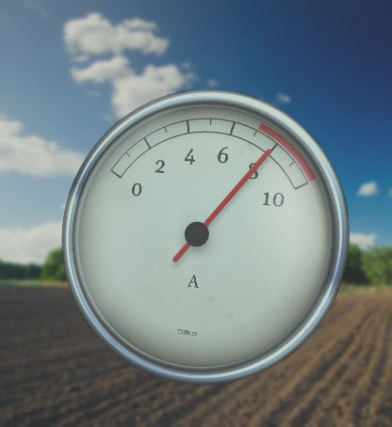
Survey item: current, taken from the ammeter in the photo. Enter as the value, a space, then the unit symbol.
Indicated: 8 A
